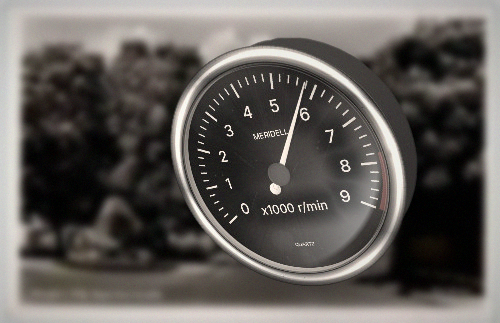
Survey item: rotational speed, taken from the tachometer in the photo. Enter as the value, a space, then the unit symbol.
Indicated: 5800 rpm
